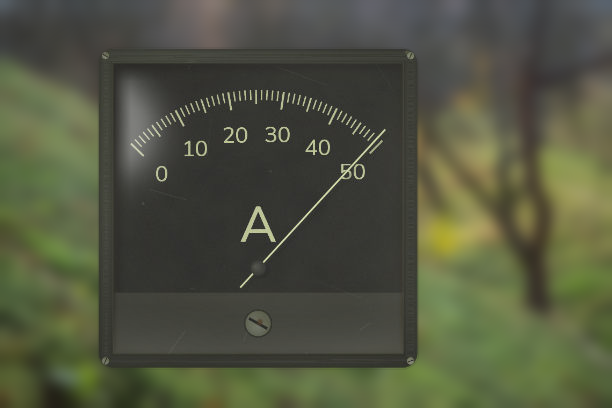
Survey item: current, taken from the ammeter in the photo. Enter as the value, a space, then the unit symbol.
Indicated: 49 A
